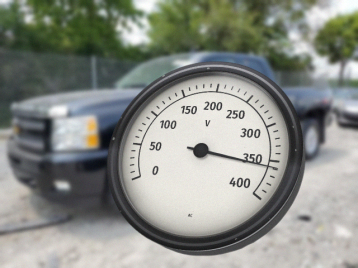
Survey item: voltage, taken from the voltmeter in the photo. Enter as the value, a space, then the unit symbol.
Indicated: 360 V
